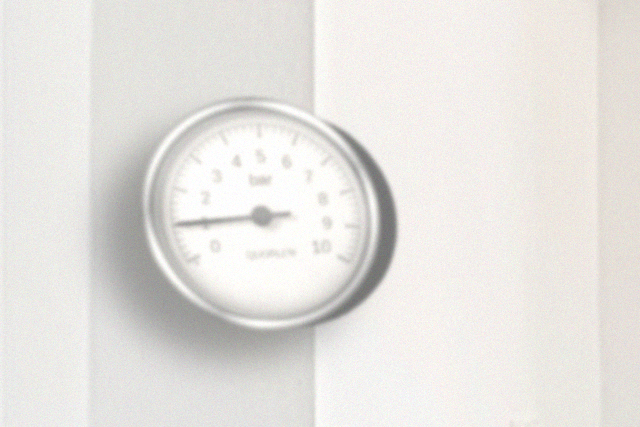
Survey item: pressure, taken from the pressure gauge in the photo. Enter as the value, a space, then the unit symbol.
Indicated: 1 bar
